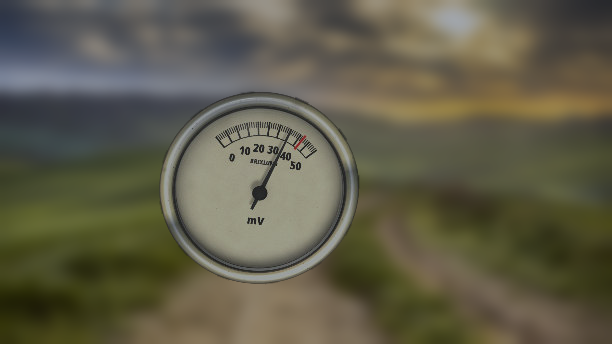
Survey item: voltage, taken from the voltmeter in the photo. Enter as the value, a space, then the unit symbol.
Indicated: 35 mV
